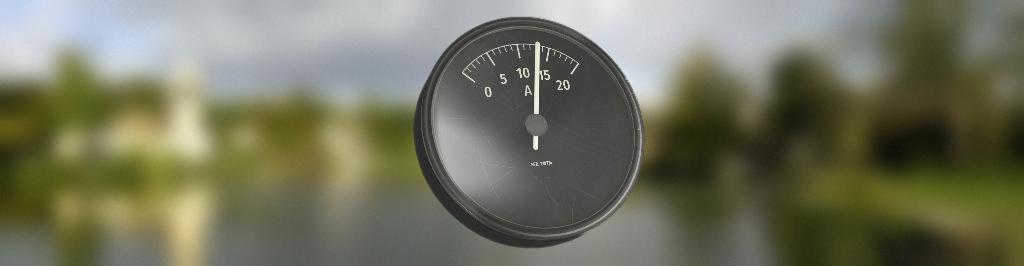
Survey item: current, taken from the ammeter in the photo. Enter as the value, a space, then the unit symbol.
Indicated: 13 A
